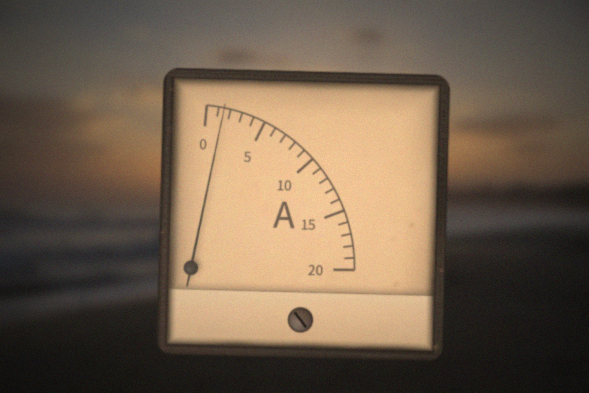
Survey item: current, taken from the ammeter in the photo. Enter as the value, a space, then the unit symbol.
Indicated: 1.5 A
